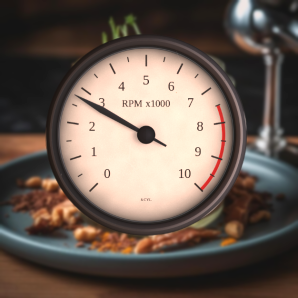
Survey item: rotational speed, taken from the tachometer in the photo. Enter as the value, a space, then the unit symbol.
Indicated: 2750 rpm
